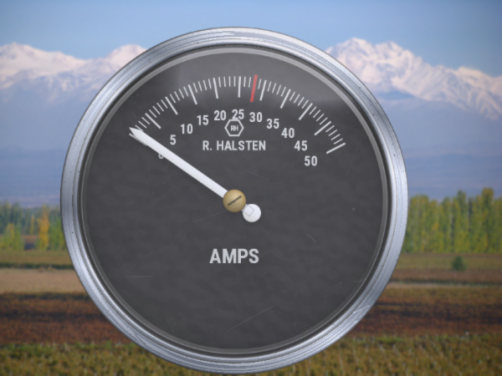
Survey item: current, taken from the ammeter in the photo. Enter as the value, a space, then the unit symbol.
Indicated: 1 A
